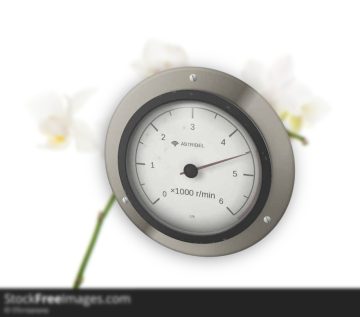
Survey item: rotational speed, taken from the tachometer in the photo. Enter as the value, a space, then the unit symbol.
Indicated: 4500 rpm
